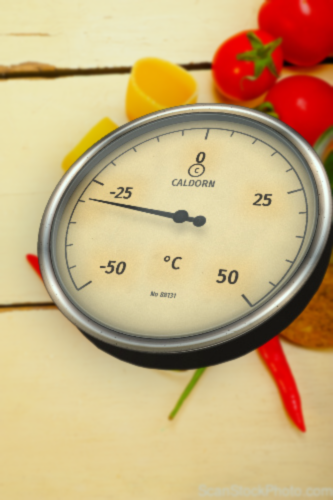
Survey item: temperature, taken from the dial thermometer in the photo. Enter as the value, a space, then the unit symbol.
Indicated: -30 °C
